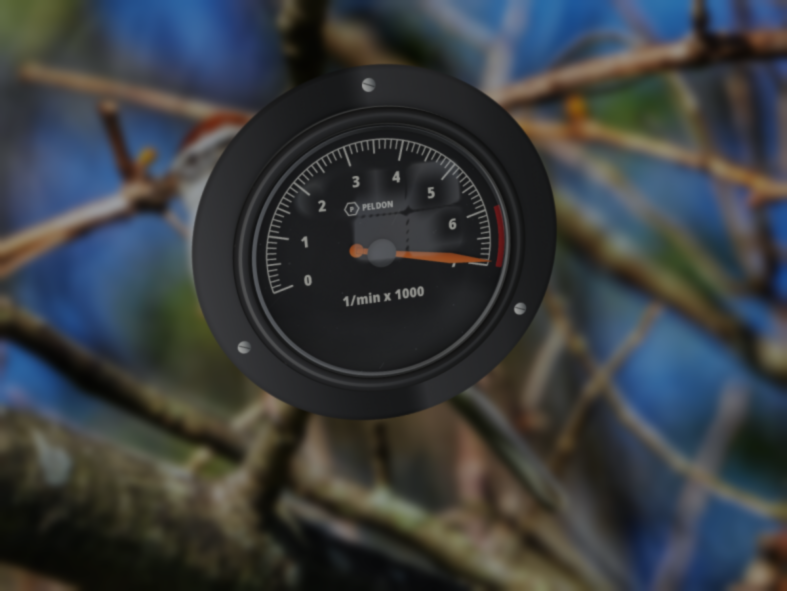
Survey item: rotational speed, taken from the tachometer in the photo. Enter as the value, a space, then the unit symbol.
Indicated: 6900 rpm
